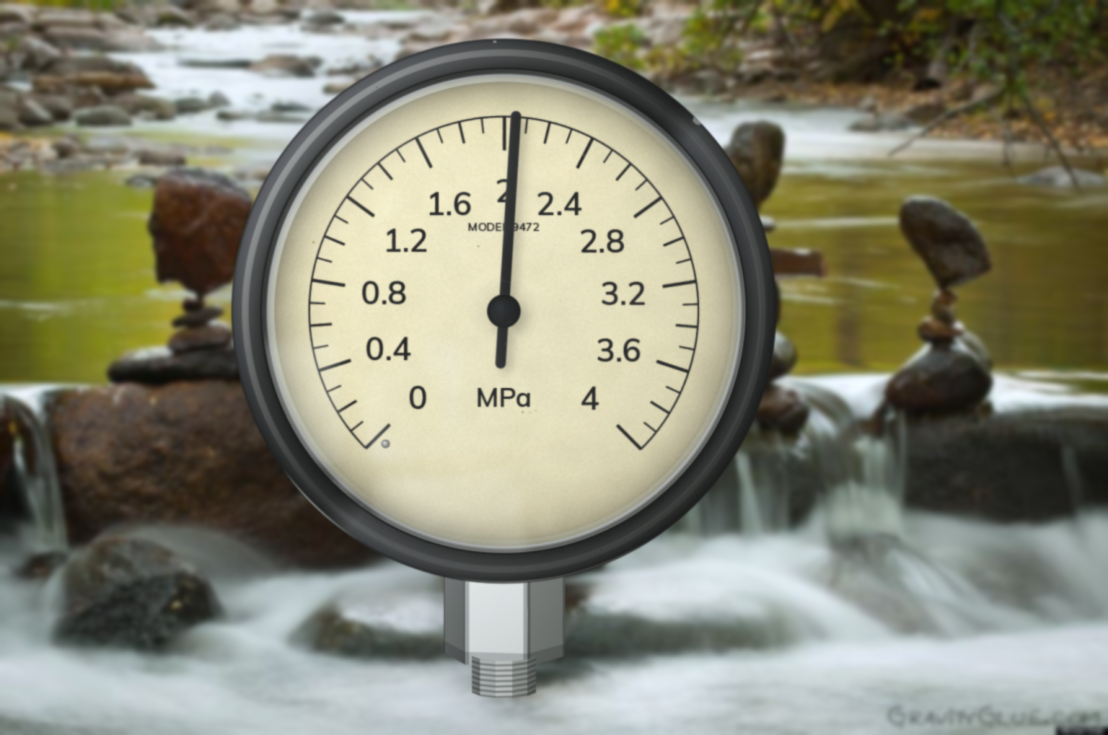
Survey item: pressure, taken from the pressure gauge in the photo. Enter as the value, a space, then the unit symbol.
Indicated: 2.05 MPa
